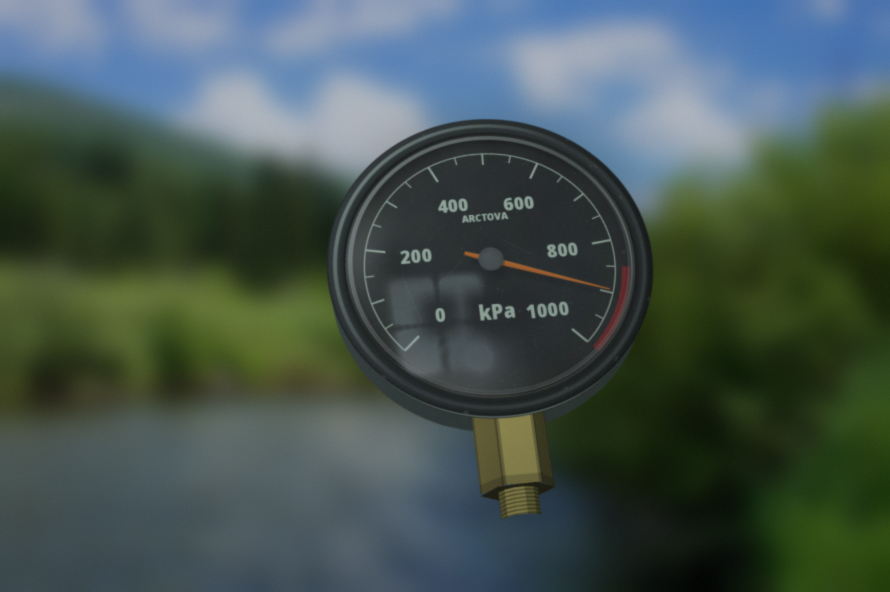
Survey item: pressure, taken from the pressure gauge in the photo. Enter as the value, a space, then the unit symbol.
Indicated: 900 kPa
